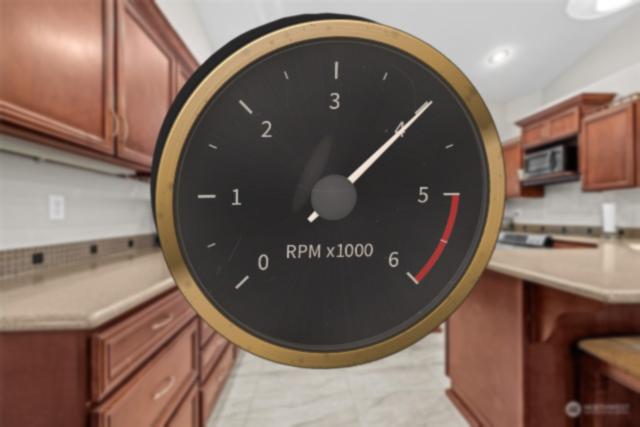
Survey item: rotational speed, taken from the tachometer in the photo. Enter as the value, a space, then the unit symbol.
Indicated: 4000 rpm
